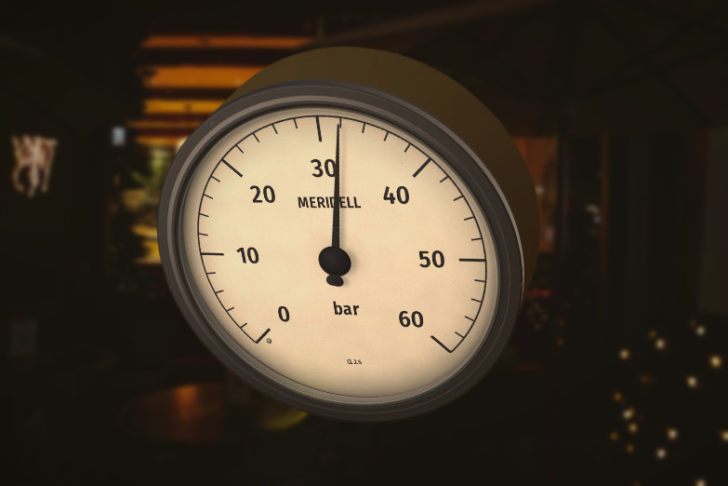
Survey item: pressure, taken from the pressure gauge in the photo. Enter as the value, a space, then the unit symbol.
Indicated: 32 bar
